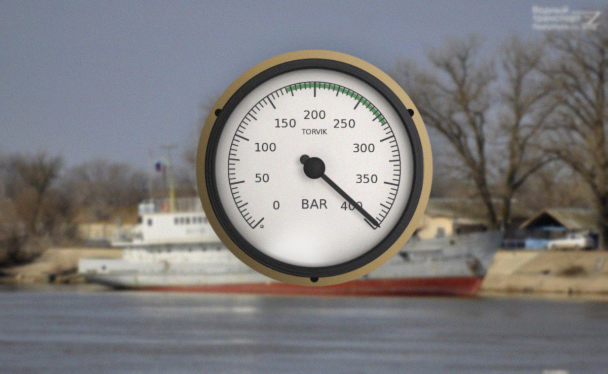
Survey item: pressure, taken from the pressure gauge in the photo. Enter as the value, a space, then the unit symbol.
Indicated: 395 bar
